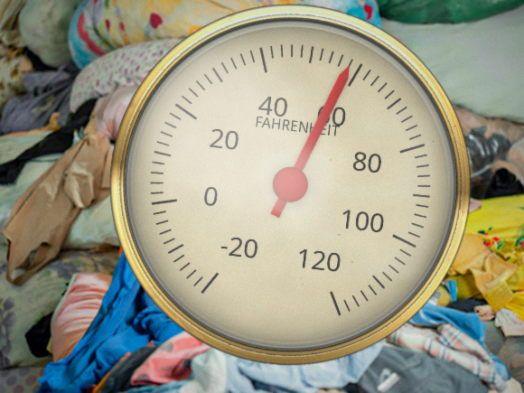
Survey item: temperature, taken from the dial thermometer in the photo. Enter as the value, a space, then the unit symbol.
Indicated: 58 °F
